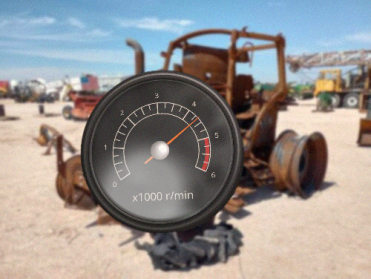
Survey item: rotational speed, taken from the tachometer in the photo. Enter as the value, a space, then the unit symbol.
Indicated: 4375 rpm
